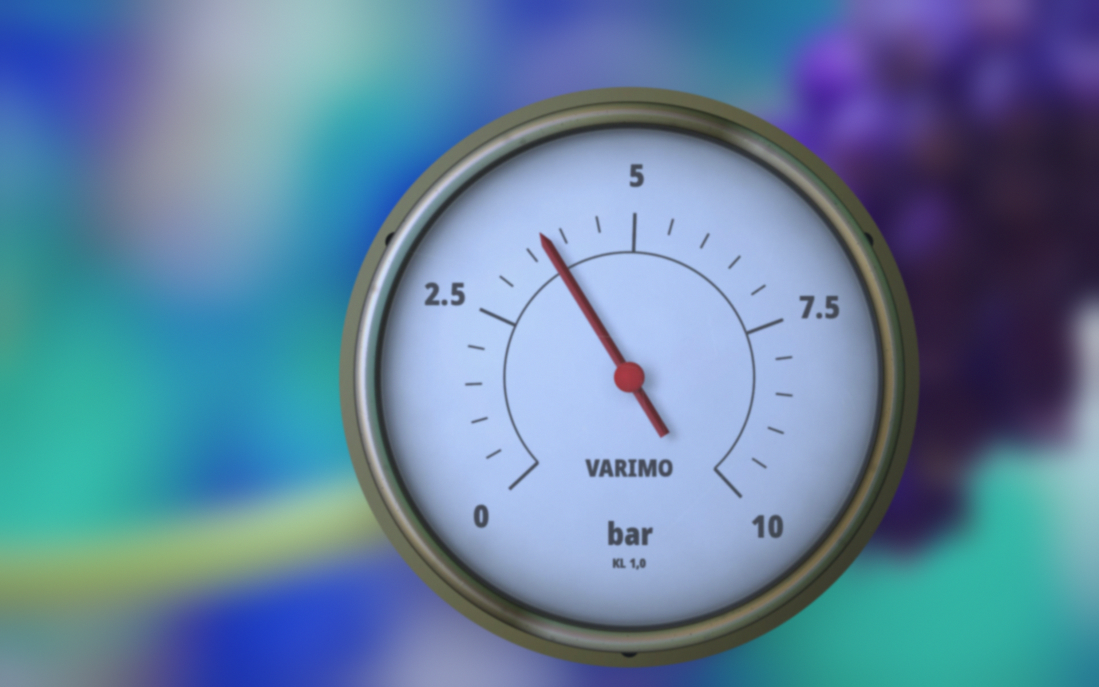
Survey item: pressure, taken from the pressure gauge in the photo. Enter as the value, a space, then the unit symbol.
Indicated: 3.75 bar
